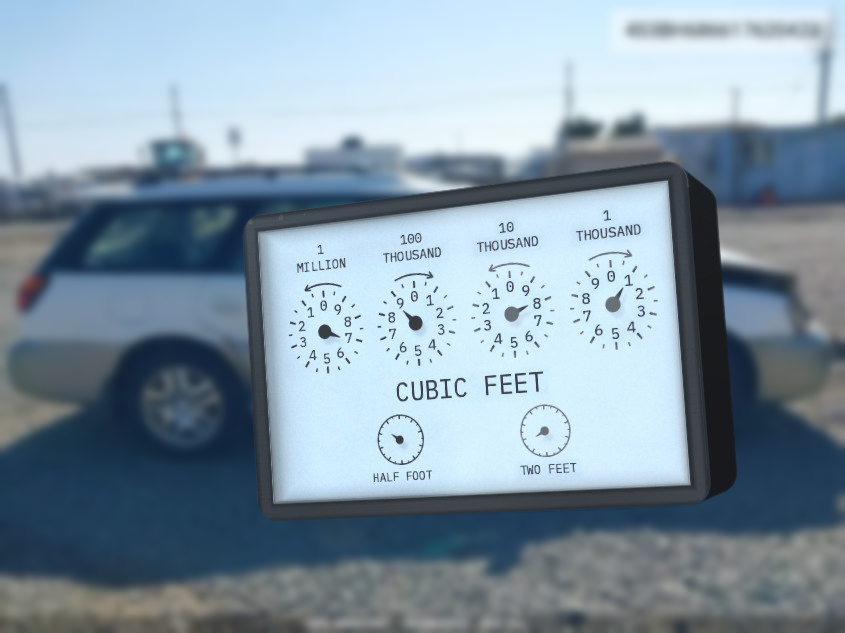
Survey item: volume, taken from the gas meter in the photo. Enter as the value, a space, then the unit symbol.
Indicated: 688100 ft³
